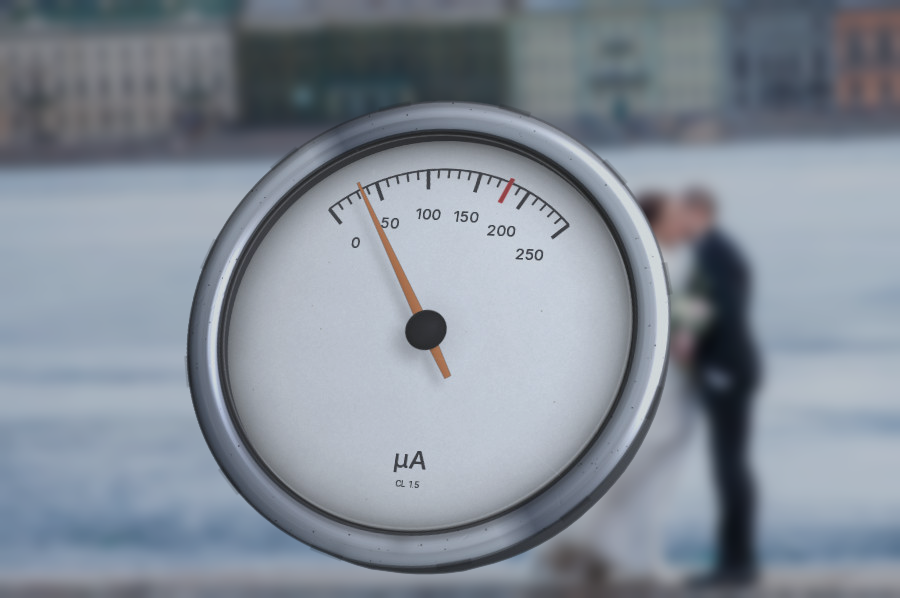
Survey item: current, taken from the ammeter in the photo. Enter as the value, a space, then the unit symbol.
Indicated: 35 µA
